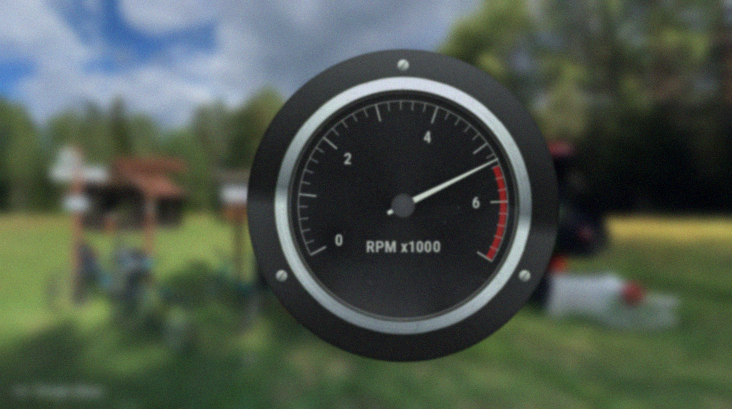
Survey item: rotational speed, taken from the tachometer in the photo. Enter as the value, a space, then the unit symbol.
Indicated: 5300 rpm
